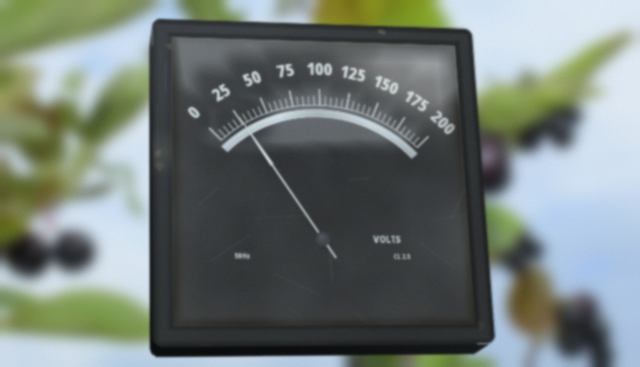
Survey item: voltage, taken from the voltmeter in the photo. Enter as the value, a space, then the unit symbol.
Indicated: 25 V
